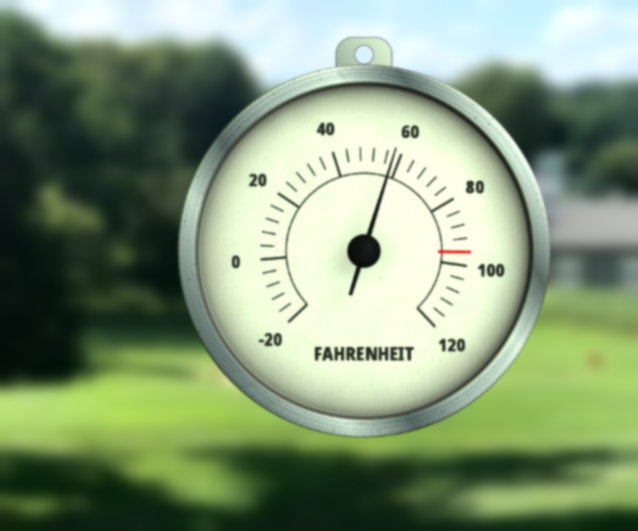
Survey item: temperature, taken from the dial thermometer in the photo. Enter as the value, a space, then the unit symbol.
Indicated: 58 °F
